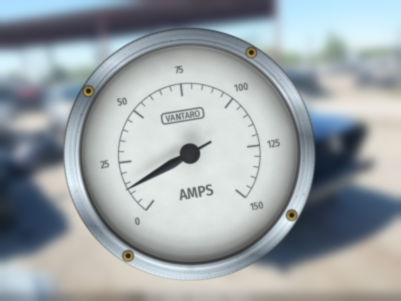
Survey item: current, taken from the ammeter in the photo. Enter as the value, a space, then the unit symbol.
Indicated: 12.5 A
